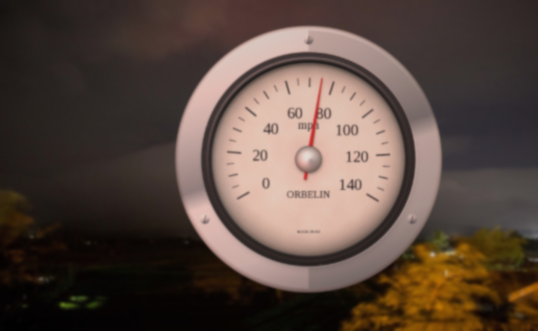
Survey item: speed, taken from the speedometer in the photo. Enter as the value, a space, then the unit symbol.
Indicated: 75 mph
